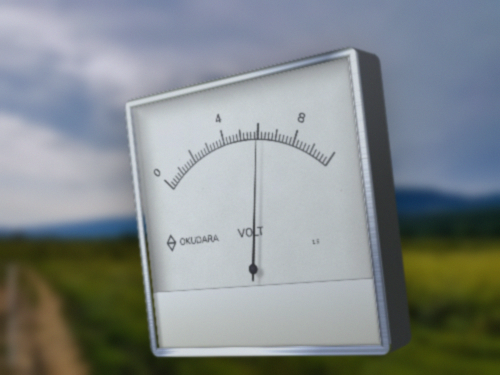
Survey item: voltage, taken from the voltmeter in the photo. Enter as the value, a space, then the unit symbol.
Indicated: 6 V
